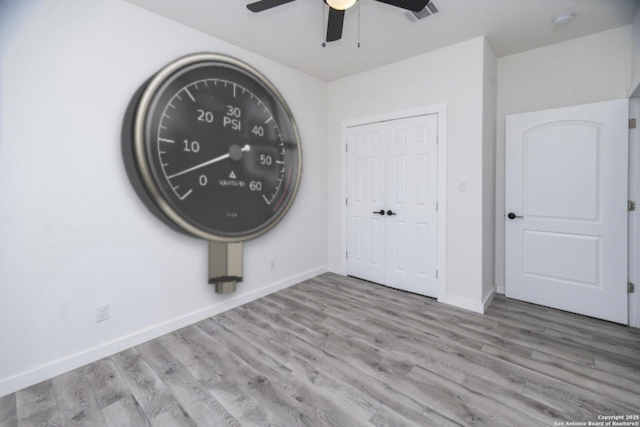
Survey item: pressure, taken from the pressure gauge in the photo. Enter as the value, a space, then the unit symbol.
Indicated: 4 psi
